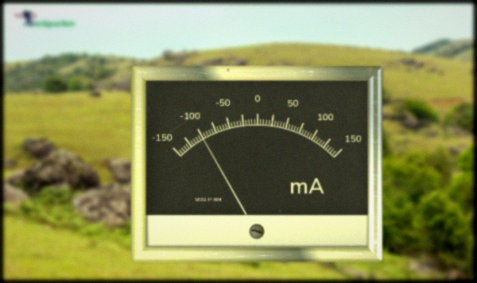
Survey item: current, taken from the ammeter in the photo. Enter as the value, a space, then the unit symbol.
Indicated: -100 mA
